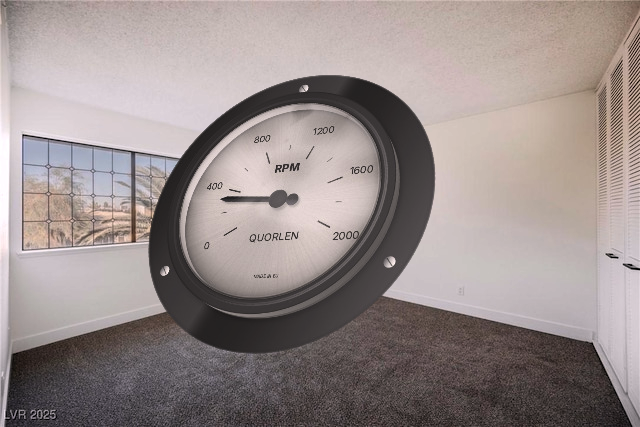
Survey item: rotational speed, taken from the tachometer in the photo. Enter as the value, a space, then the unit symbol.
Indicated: 300 rpm
